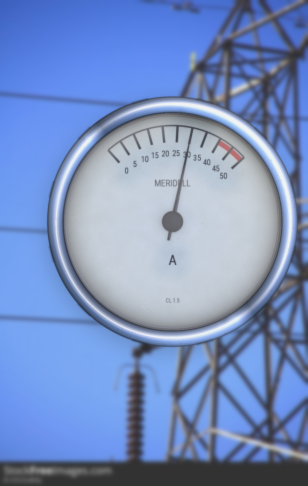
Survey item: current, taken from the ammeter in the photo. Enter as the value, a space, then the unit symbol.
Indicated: 30 A
